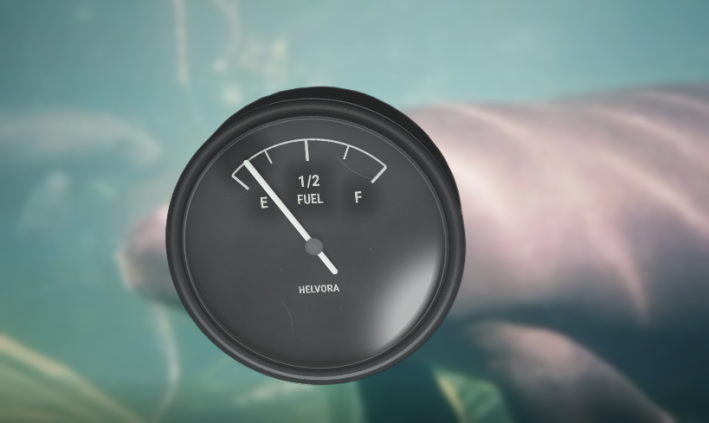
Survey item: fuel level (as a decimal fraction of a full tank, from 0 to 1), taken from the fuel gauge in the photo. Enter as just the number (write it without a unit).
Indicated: 0.125
